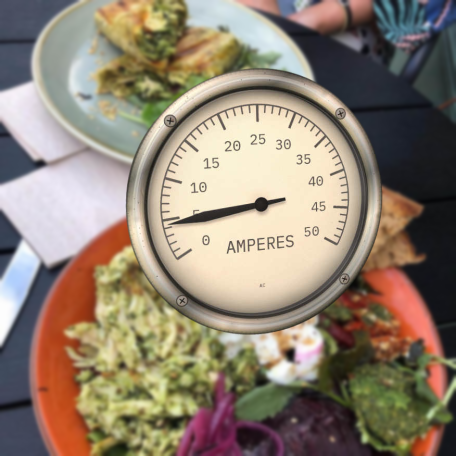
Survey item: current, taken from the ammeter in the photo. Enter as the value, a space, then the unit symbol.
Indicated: 4.5 A
